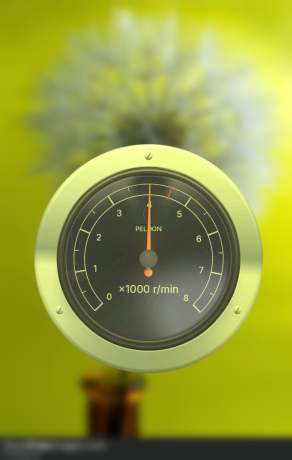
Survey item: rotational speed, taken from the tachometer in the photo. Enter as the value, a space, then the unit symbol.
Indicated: 4000 rpm
